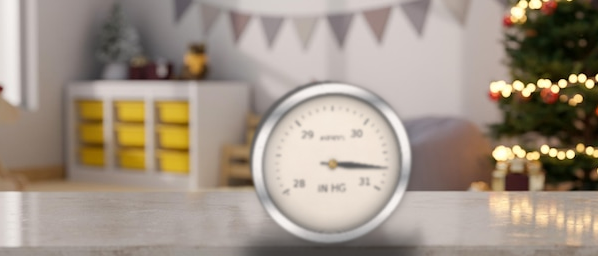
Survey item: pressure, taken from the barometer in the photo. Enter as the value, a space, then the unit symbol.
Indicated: 30.7 inHg
